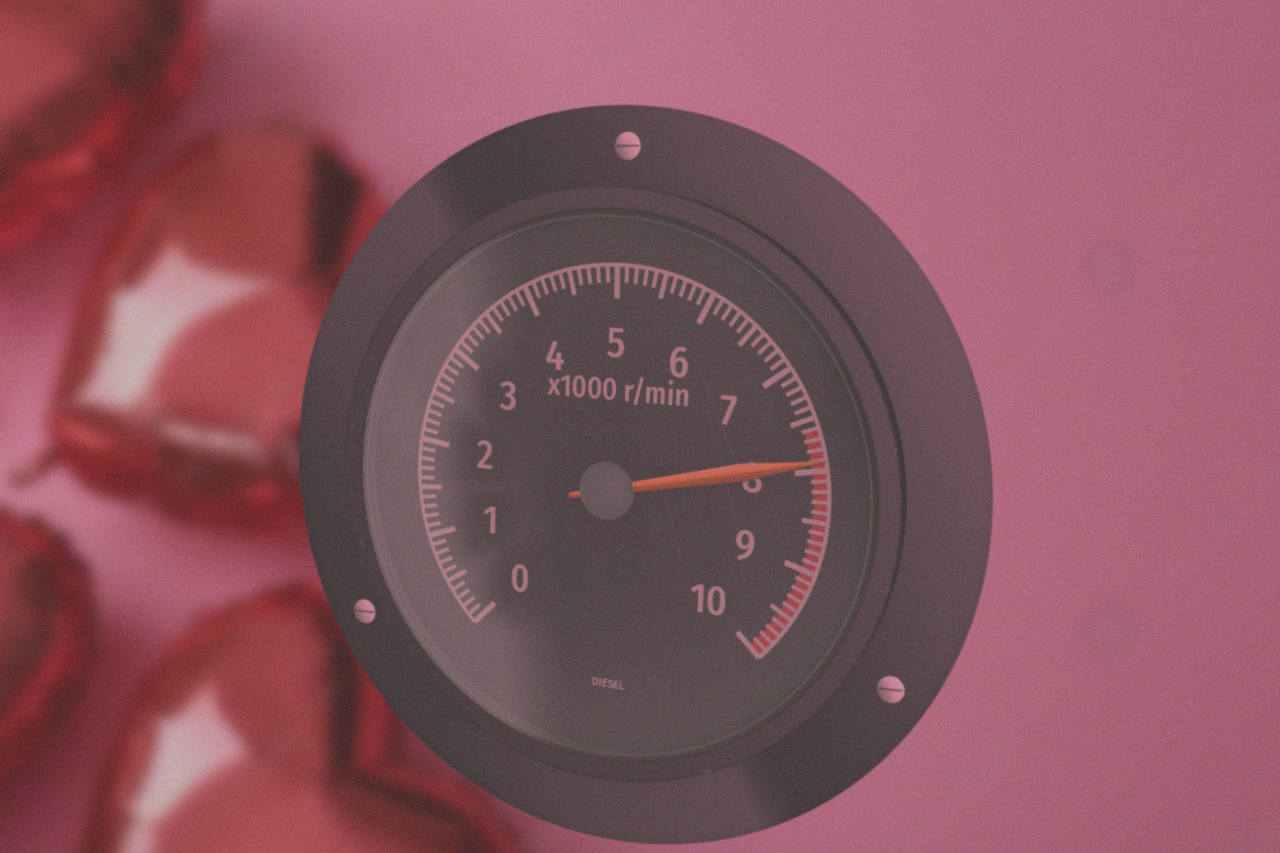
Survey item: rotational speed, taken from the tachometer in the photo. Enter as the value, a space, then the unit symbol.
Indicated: 7900 rpm
